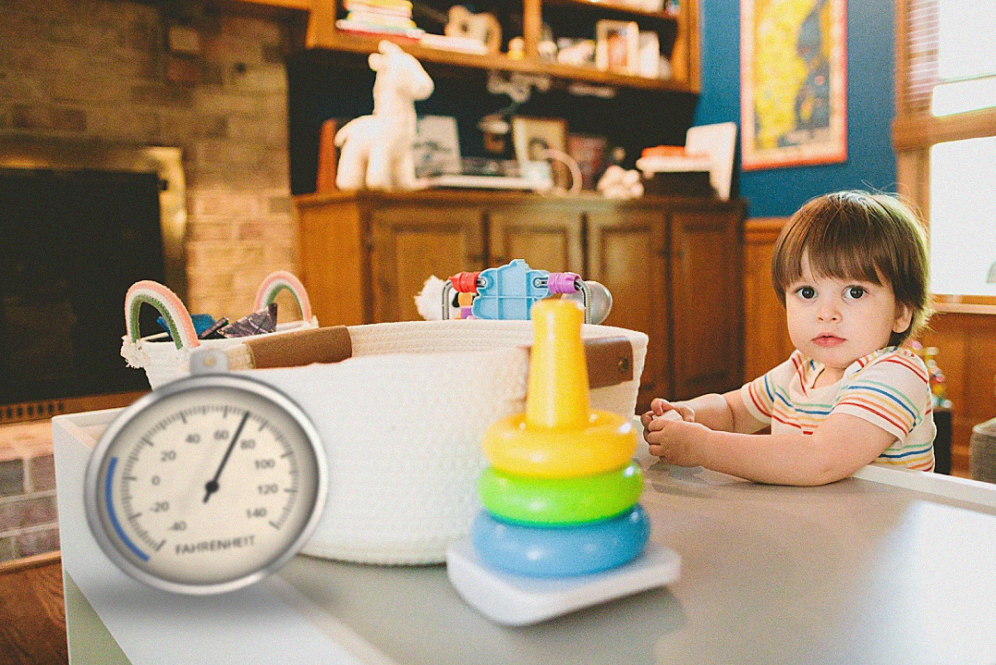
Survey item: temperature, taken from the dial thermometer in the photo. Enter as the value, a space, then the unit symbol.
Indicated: 70 °F
